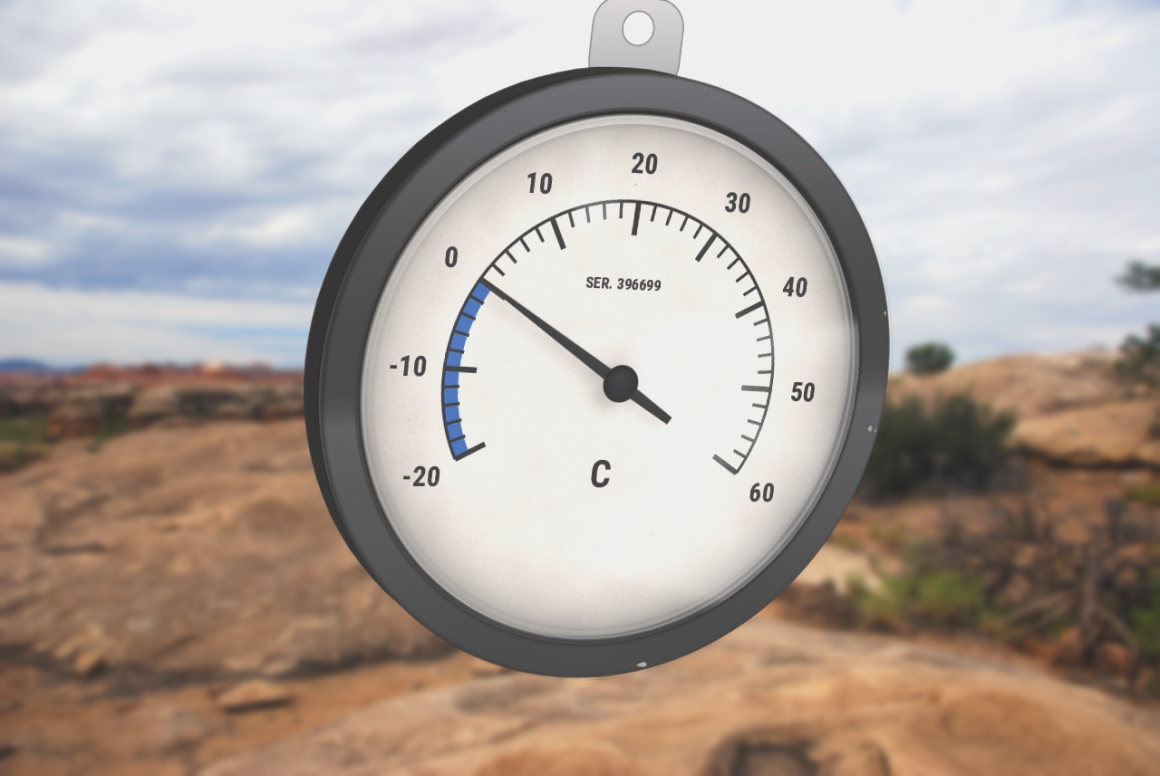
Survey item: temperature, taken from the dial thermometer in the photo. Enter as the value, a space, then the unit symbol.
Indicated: 0 °C
